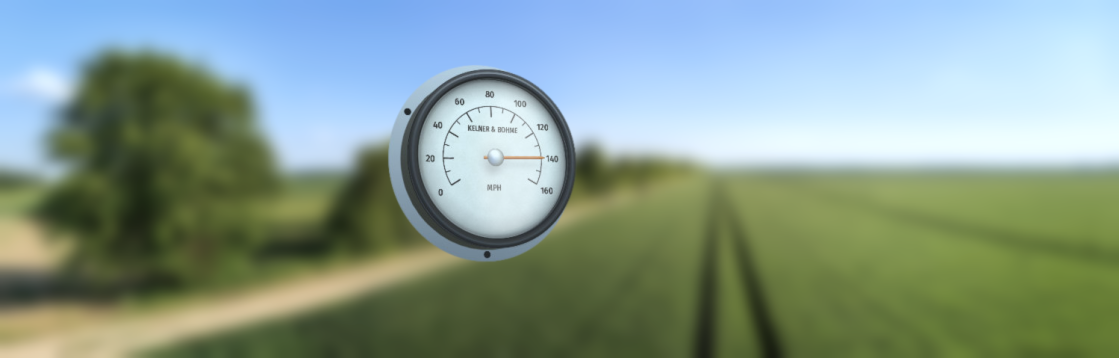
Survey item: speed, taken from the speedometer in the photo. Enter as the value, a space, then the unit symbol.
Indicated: 140 mph
